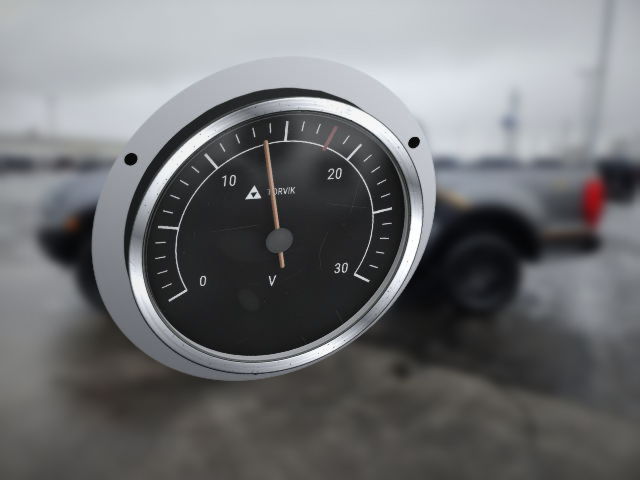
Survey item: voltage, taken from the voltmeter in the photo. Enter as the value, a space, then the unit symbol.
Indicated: 13.5 V
